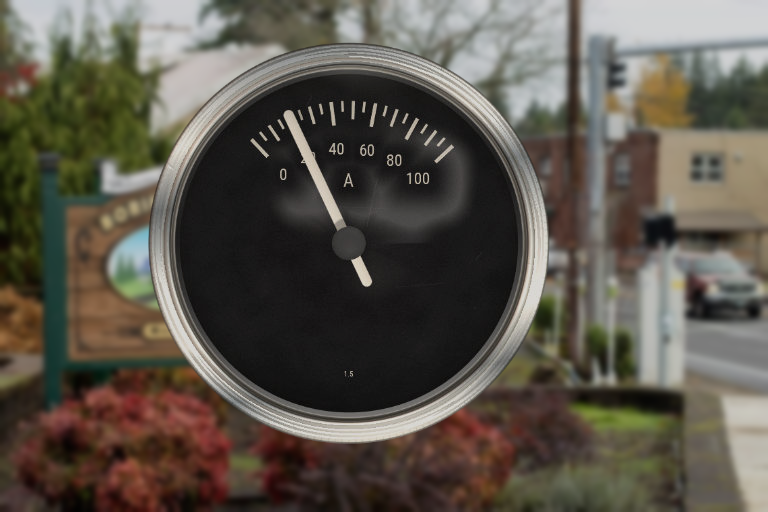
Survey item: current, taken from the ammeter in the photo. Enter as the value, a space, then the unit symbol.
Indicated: 20 A
